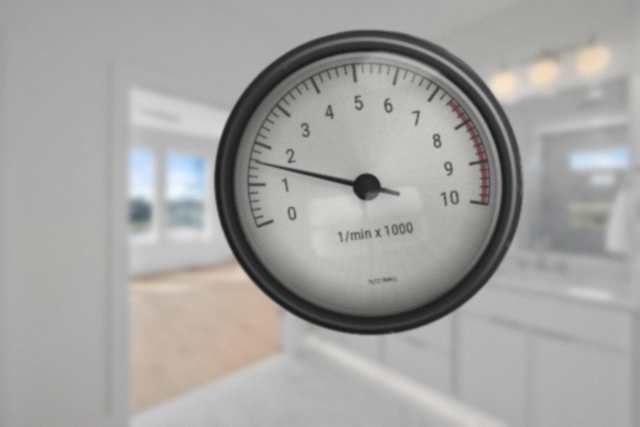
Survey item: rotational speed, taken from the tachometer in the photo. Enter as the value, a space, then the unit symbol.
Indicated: 1600 rpm
